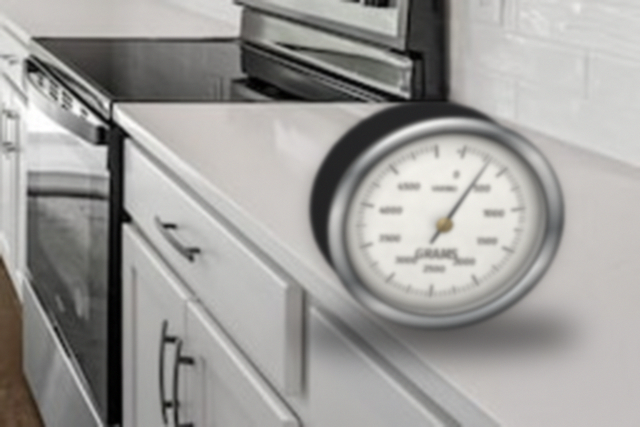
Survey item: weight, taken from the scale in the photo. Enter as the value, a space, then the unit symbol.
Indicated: 250 g
